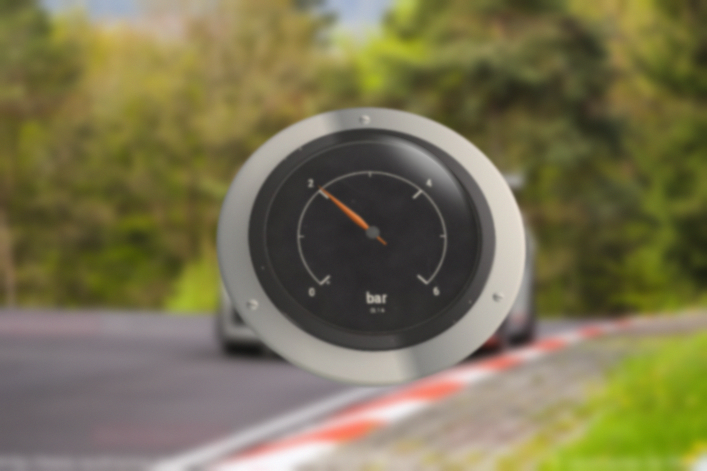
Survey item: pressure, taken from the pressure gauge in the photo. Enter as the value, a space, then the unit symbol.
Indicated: 2 bar
